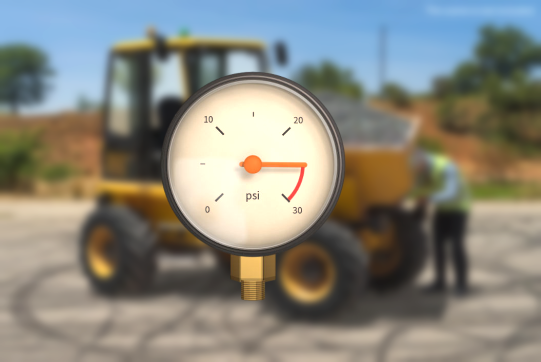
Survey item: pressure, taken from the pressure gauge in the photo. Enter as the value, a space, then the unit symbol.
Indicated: 25 psi
